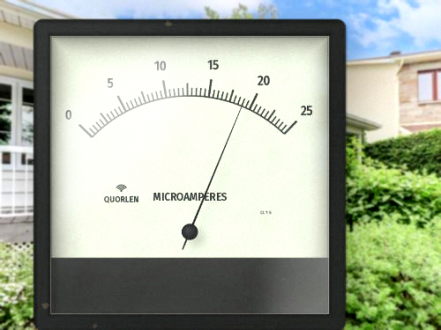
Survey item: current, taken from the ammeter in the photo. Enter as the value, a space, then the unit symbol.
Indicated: 19 µA
